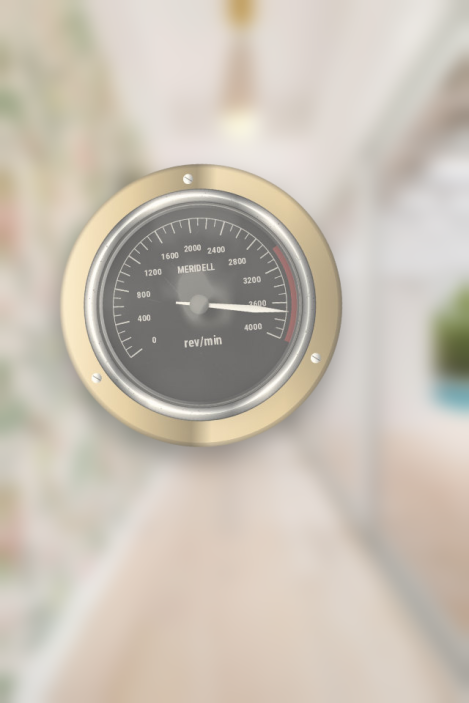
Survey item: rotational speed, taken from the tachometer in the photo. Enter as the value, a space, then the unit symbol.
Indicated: 3700 rpm
